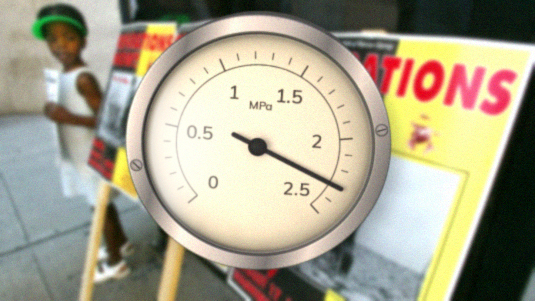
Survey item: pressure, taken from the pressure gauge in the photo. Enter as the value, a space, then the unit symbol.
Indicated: 2.3 MPa
